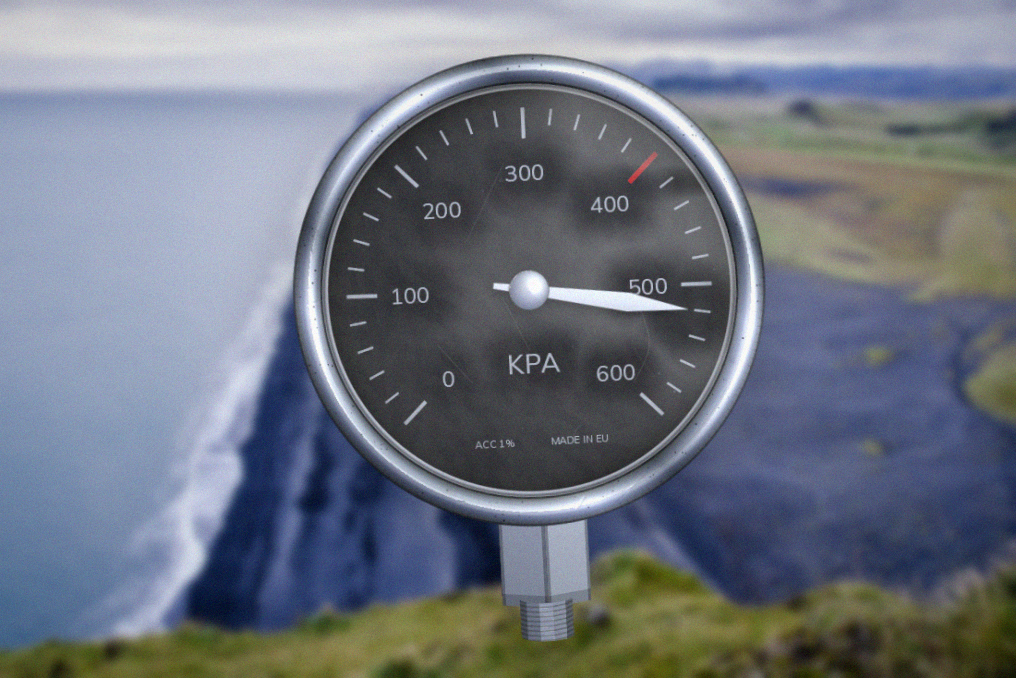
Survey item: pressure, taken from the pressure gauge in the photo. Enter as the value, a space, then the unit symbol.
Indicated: 520 kPa
